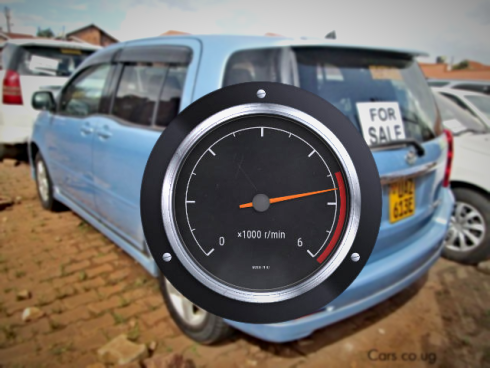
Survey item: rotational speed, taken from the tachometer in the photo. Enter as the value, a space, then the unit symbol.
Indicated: 4750 rpm
